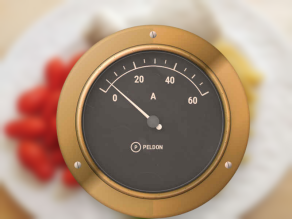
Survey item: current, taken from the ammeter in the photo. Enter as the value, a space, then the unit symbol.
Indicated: 5 A
